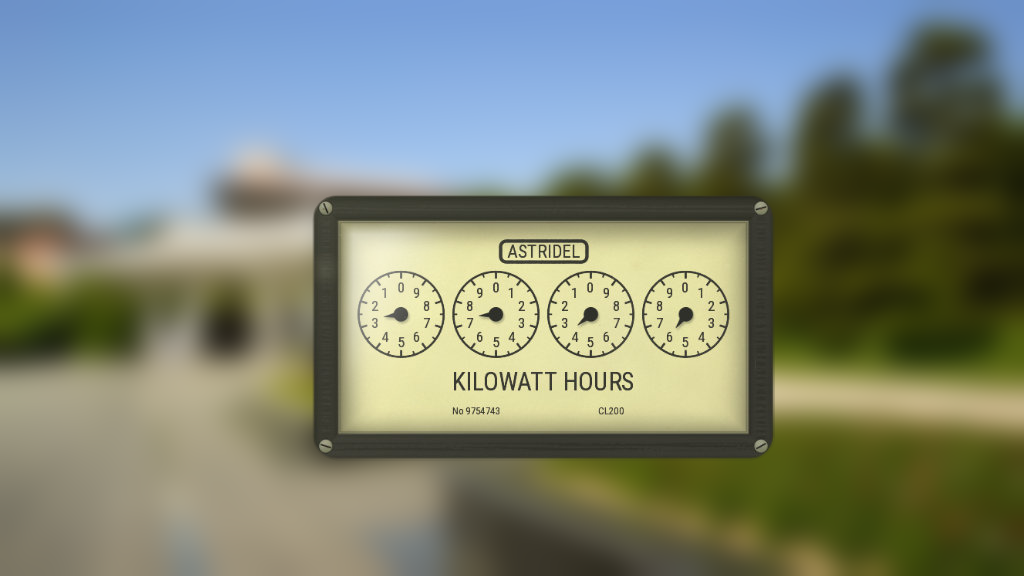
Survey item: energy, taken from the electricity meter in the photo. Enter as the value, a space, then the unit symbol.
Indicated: 2736 kWh
